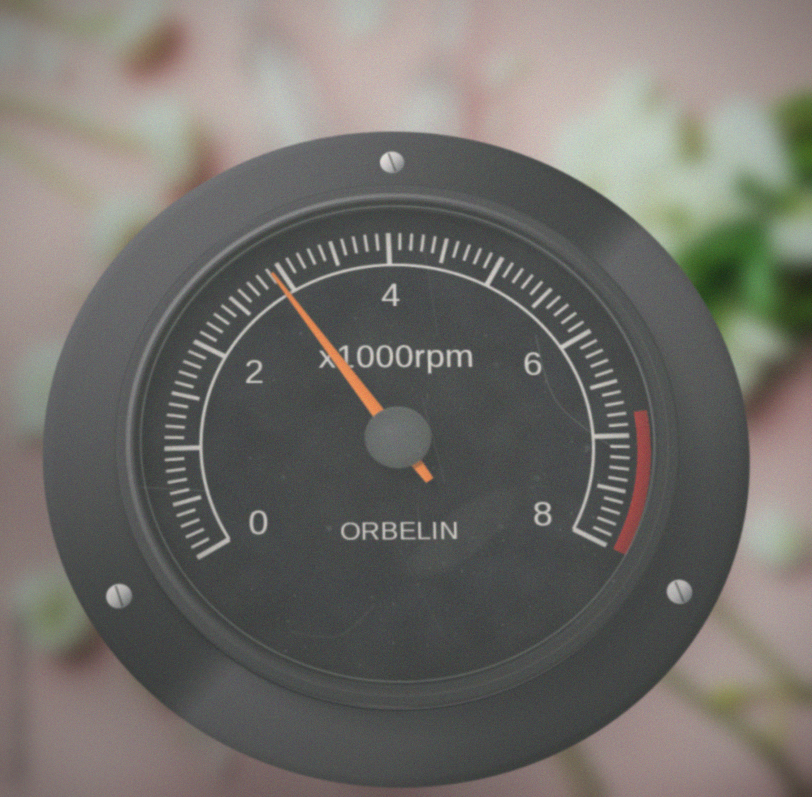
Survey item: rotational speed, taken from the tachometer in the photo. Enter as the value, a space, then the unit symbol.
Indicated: 2900 rpm
